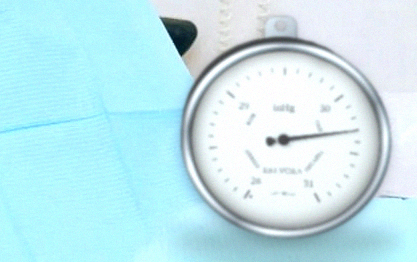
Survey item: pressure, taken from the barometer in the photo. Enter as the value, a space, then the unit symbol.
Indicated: 30.3 inHg
